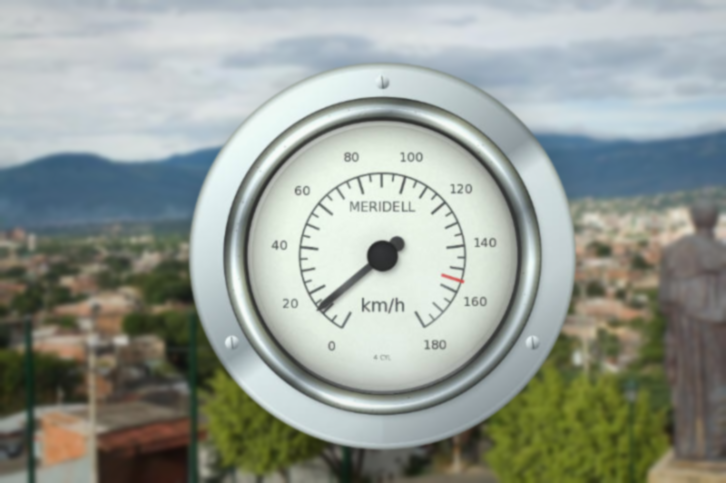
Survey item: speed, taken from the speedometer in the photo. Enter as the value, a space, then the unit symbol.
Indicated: 12.5 km/h
